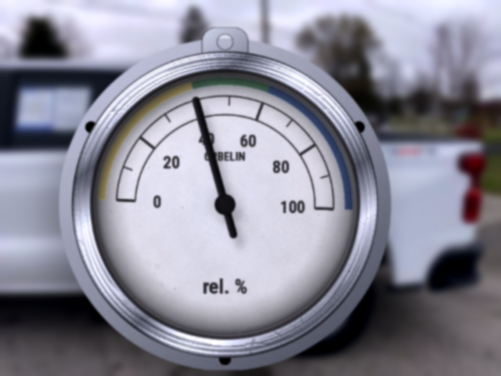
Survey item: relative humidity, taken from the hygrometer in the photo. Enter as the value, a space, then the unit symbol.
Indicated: 40 %
